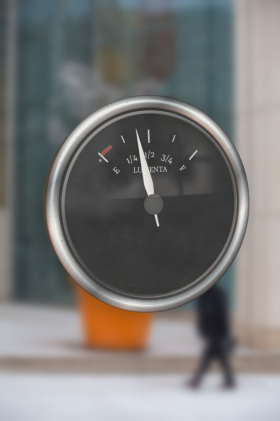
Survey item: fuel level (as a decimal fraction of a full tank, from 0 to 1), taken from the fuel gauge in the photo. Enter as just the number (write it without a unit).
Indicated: 0.375
